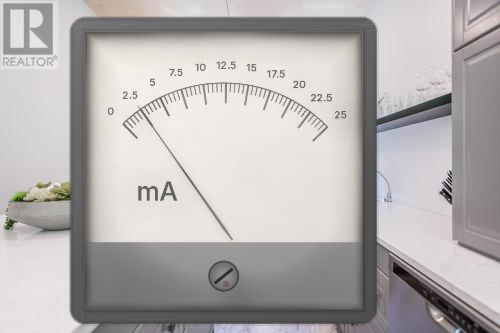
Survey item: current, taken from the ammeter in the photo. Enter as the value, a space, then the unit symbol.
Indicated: 2.5 mA
